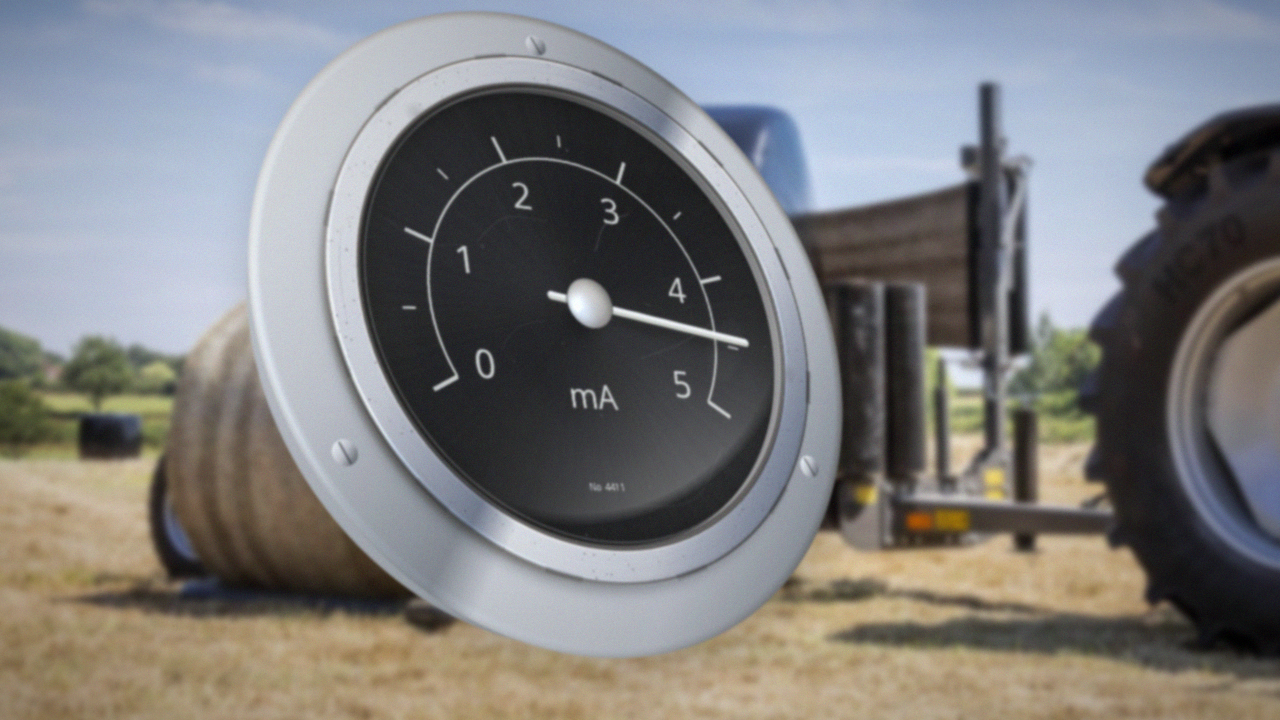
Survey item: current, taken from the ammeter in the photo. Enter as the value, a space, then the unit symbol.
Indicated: 4.5 mA
